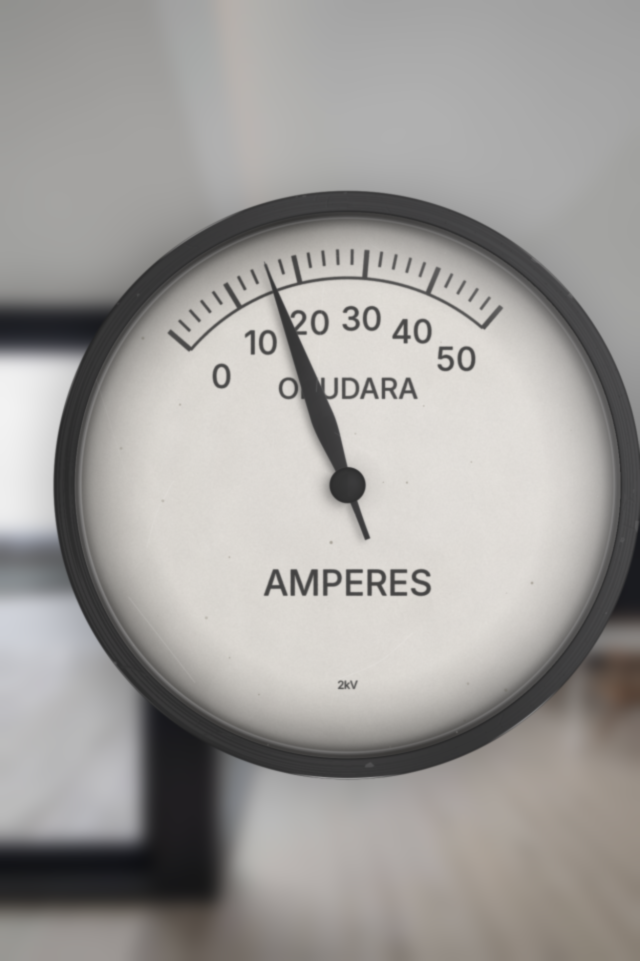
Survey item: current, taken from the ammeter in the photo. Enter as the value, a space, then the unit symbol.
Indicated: 16 A
